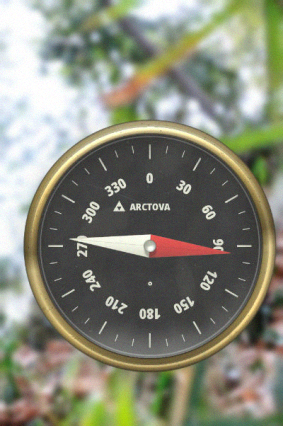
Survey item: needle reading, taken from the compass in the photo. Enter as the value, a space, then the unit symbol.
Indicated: 95 °
